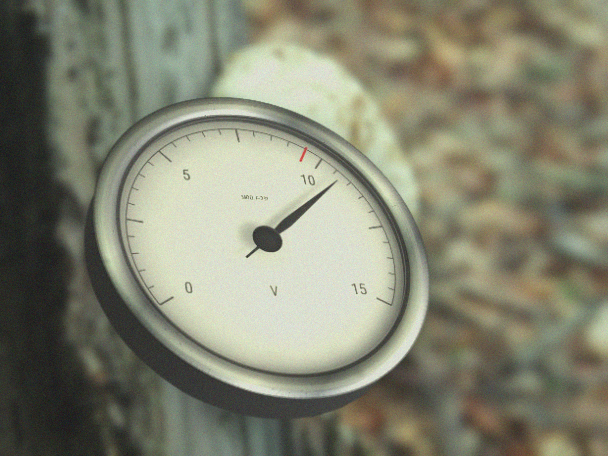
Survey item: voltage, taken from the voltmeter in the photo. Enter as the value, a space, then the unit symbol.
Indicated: 10.75 V
